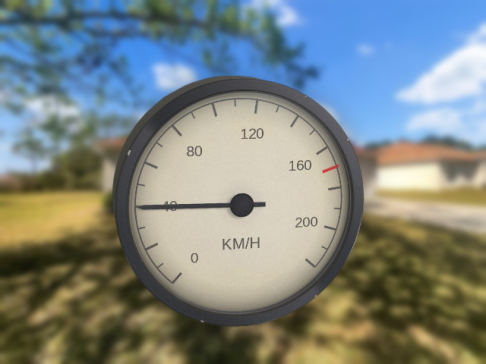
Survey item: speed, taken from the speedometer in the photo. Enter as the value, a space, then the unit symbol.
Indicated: 40 km/h
